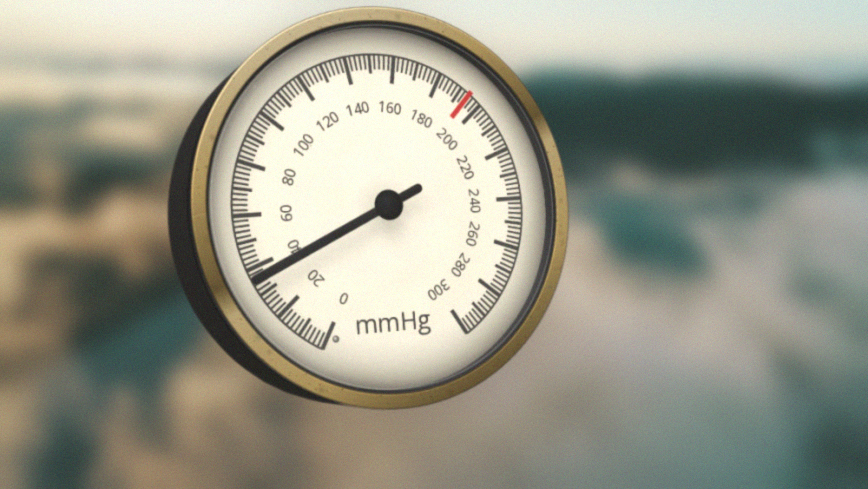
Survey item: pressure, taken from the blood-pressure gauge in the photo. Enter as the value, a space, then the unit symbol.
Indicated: 36 mmHg
